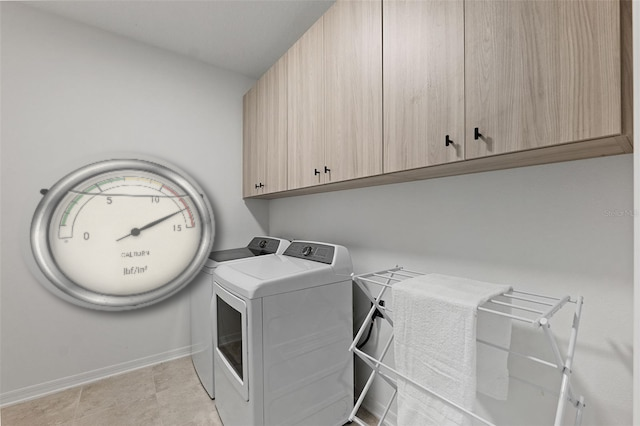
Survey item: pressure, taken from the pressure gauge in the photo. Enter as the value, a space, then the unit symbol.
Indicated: 13 psi
